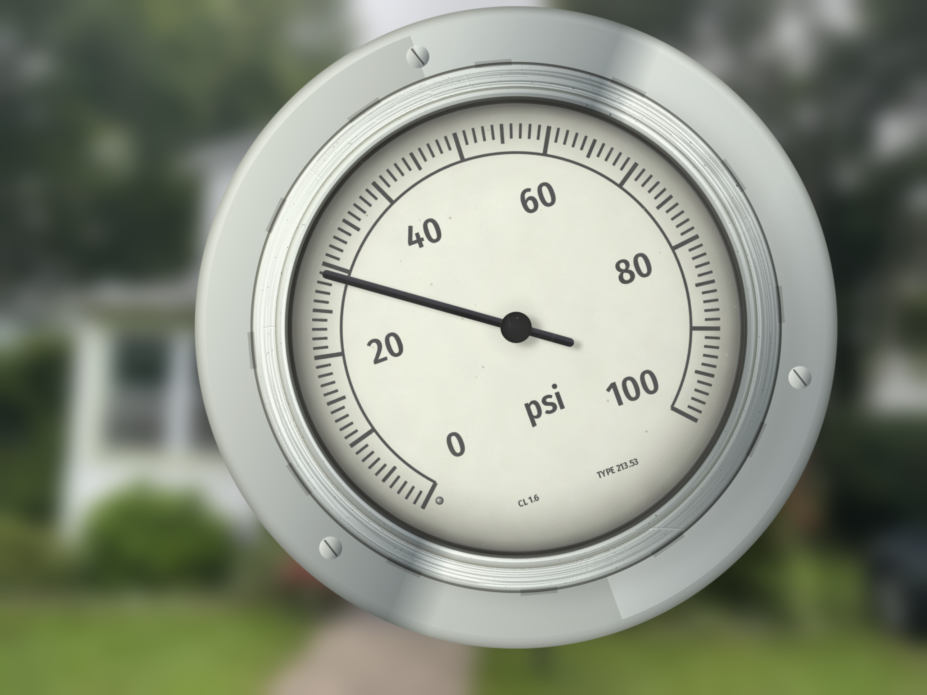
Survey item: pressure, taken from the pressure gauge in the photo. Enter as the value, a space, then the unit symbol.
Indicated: 29 psi
